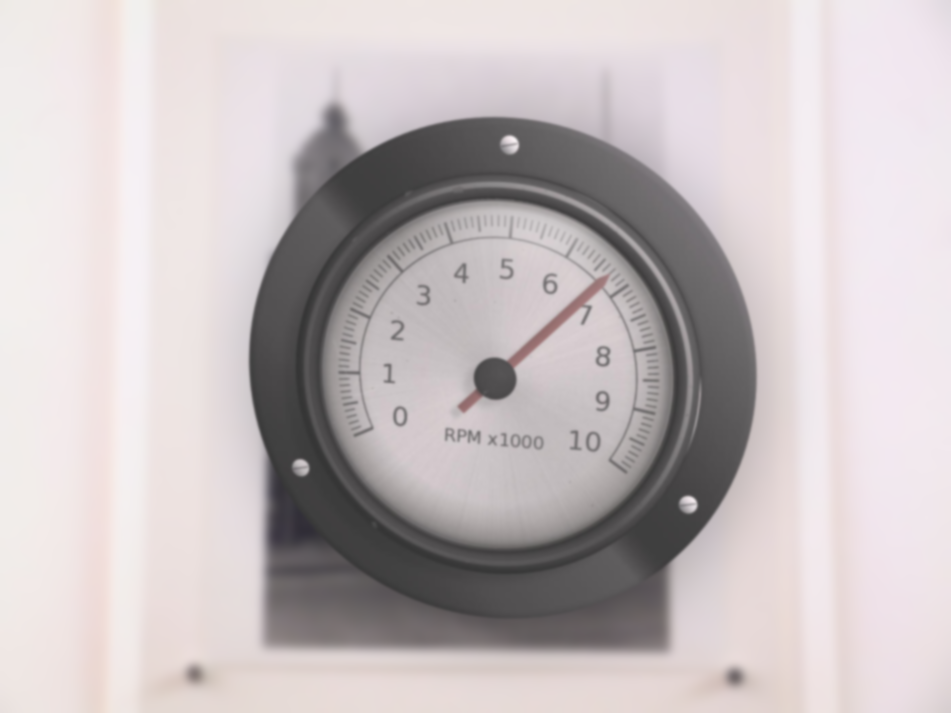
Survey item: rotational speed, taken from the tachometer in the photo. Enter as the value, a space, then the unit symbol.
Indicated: 6700 rpm
